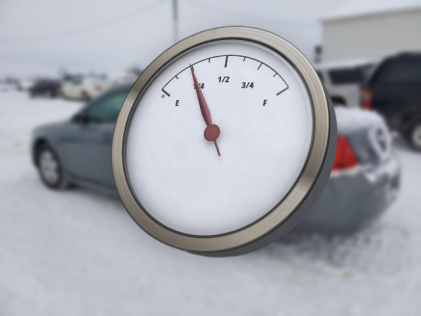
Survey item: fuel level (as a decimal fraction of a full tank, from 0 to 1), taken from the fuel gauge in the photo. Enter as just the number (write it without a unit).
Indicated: 0.25
